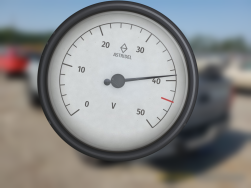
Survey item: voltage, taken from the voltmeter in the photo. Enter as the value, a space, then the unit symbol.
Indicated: 39 V
